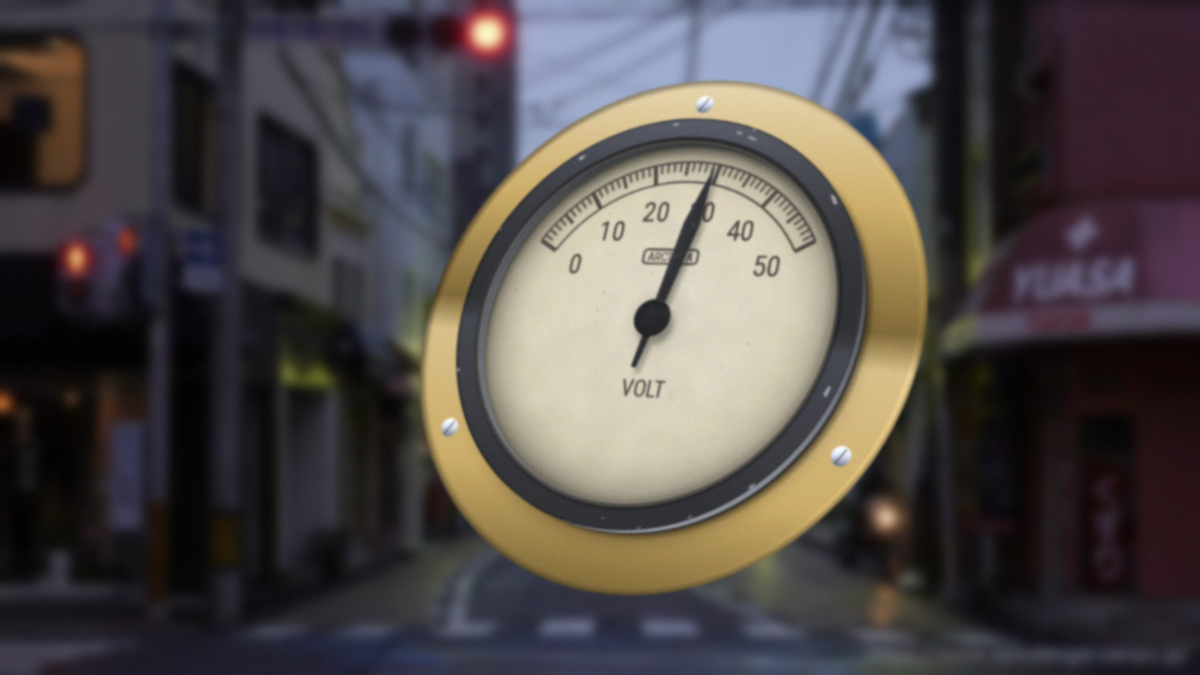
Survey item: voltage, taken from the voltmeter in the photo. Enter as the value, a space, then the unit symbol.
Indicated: 30 V
